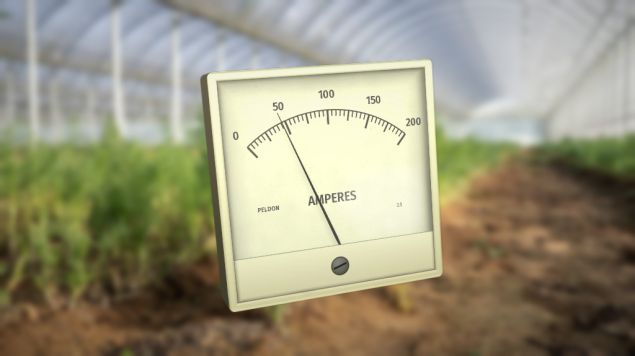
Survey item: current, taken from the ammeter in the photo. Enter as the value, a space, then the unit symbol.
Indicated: 45 A
